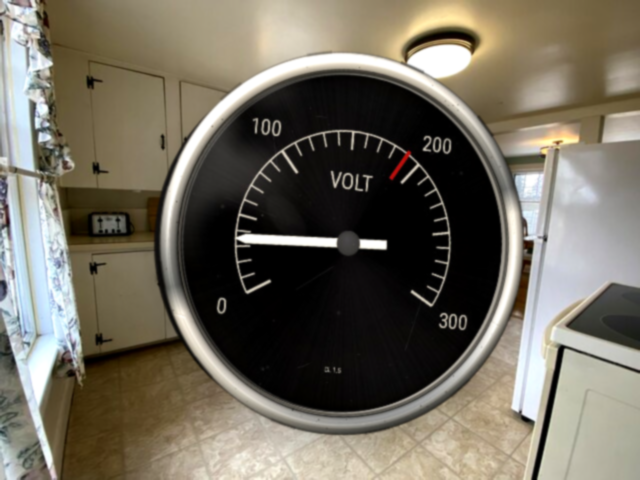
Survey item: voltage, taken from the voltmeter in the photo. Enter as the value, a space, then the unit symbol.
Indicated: 35 V
